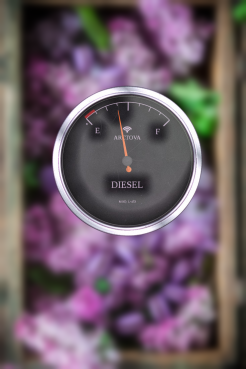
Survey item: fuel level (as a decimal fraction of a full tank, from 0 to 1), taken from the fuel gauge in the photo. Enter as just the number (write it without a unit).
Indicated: 0.375
